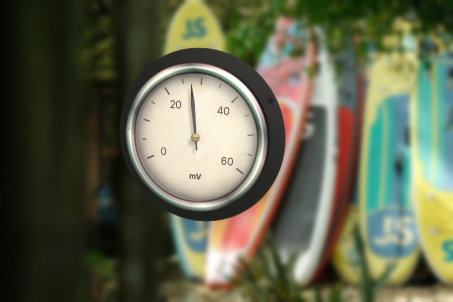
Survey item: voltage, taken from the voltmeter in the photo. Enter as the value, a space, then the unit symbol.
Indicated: 27.5 mV
